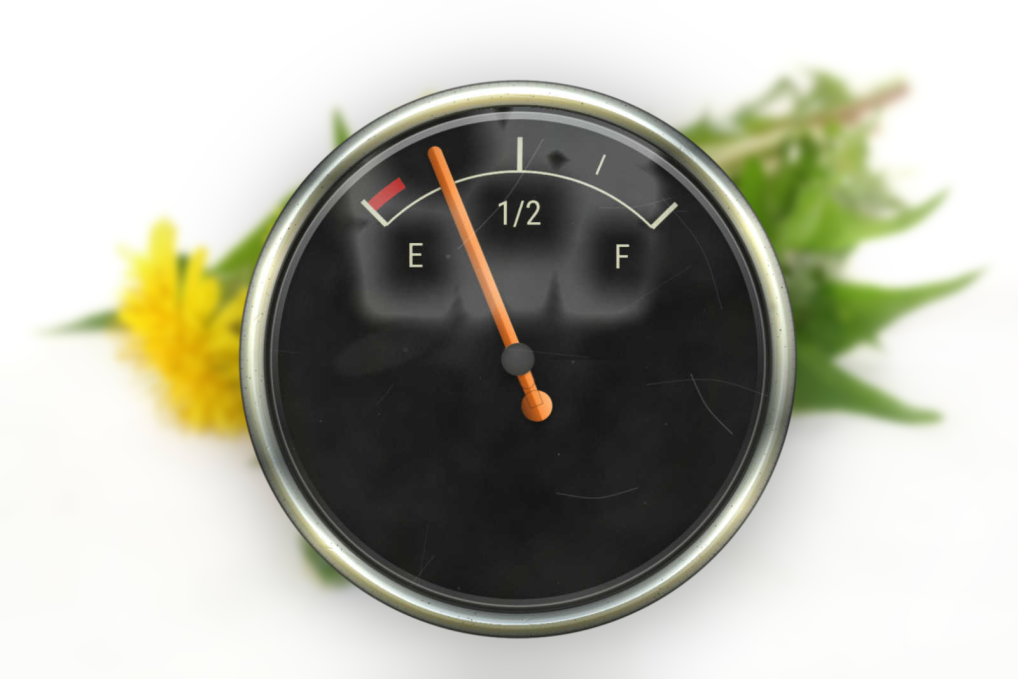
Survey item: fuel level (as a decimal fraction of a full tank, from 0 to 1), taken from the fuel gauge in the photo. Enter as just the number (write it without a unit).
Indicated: 0.25
